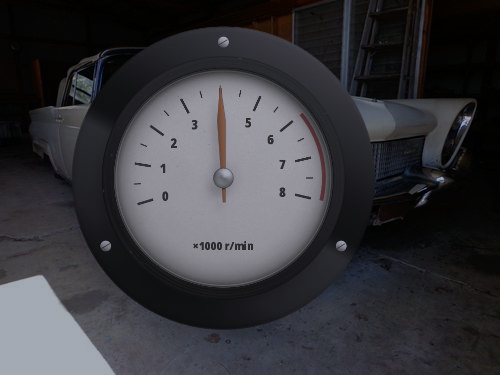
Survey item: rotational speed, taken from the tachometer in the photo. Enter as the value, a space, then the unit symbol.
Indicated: 4000 rpm
